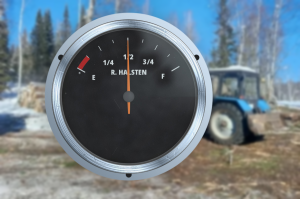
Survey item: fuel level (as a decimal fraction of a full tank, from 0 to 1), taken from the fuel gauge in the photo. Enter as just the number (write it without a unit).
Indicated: 0.5
